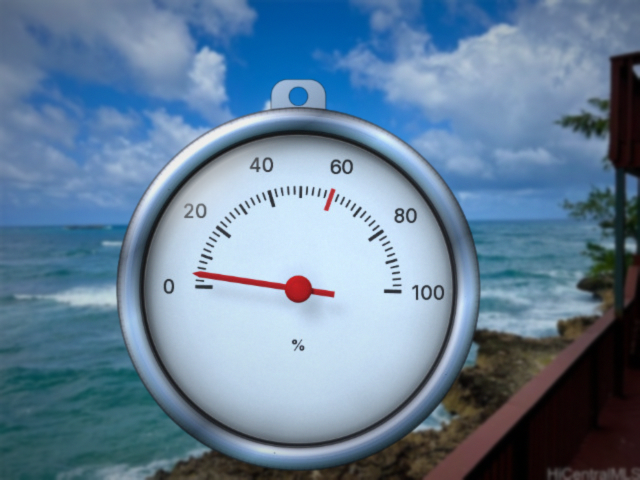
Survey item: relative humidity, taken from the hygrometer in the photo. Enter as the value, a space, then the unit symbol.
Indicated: 4 %
